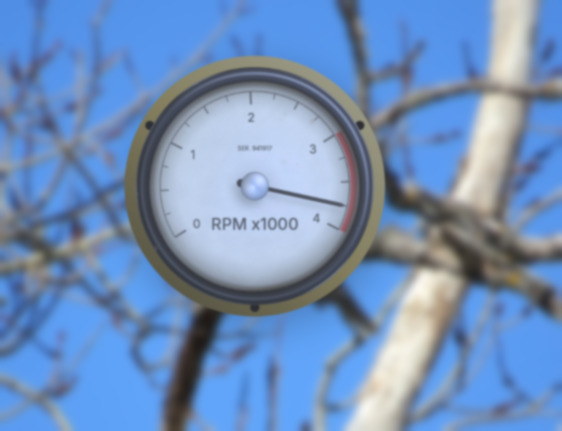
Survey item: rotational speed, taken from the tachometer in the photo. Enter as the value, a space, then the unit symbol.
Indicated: 3750 rpm
